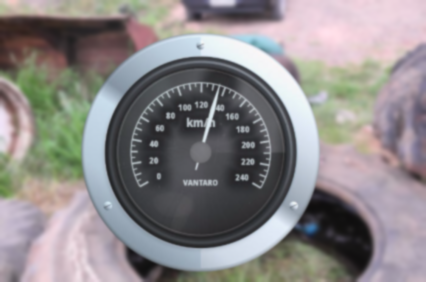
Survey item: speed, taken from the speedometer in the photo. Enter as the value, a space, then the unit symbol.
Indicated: 135 km/h
